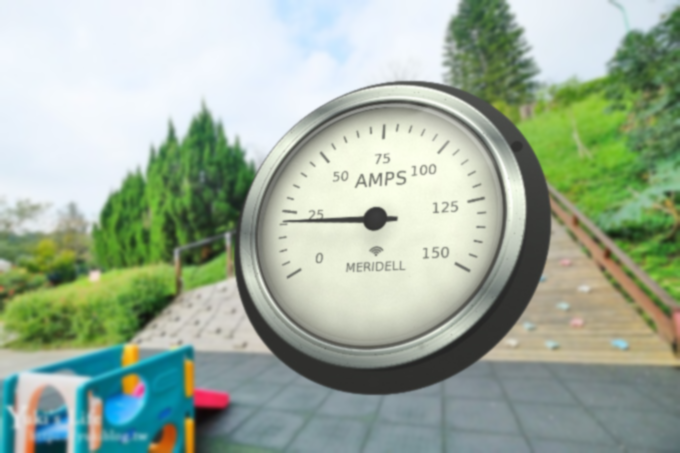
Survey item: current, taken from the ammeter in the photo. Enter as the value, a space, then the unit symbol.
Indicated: 20 A
